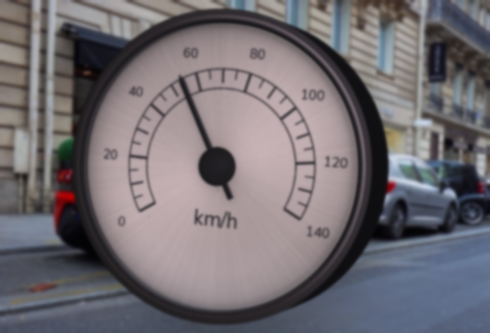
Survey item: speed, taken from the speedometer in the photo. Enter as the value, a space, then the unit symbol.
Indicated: 55 km/h
